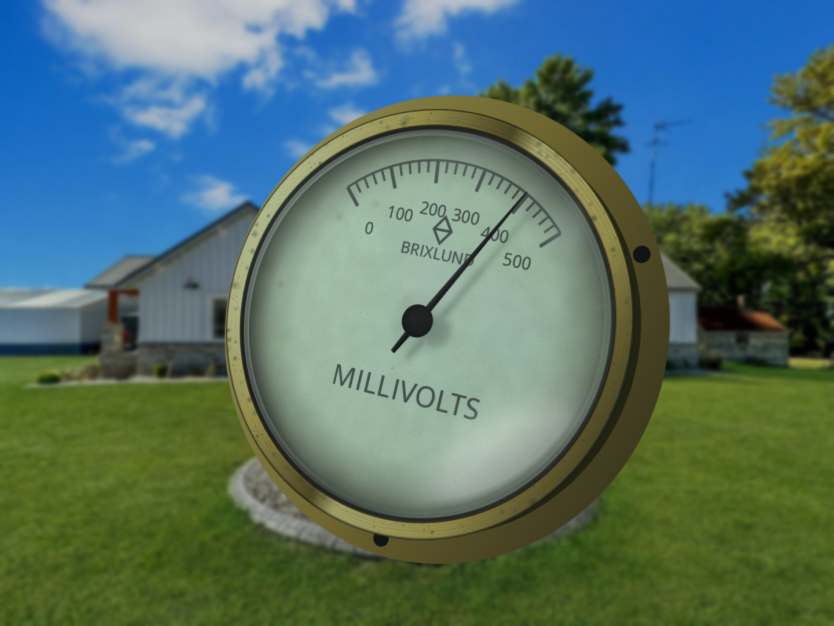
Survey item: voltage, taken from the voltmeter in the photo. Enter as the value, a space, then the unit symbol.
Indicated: 400 mV
